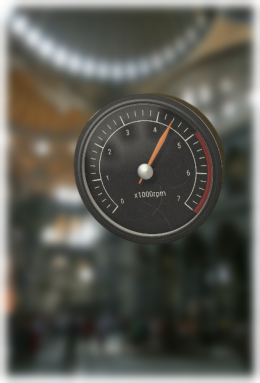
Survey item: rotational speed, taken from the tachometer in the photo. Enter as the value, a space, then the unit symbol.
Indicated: 4400 rpm
